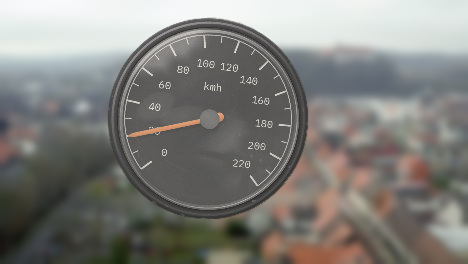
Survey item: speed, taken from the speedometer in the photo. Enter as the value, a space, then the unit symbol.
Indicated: 20 km/h
